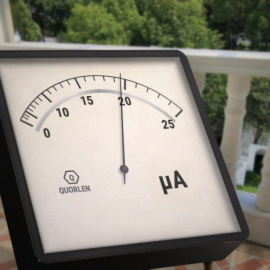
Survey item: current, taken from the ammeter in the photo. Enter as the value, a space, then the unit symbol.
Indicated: 19.5 µA
